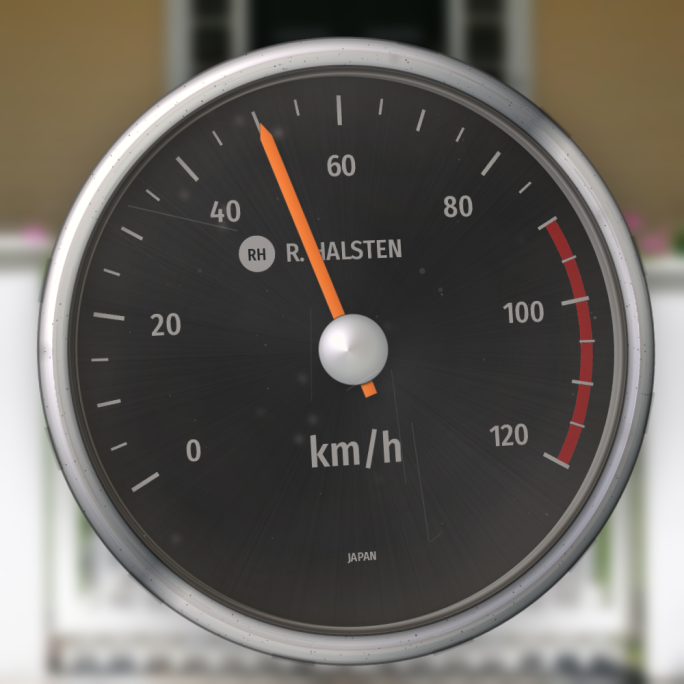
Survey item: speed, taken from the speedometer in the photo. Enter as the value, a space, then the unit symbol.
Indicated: 50 km/h
